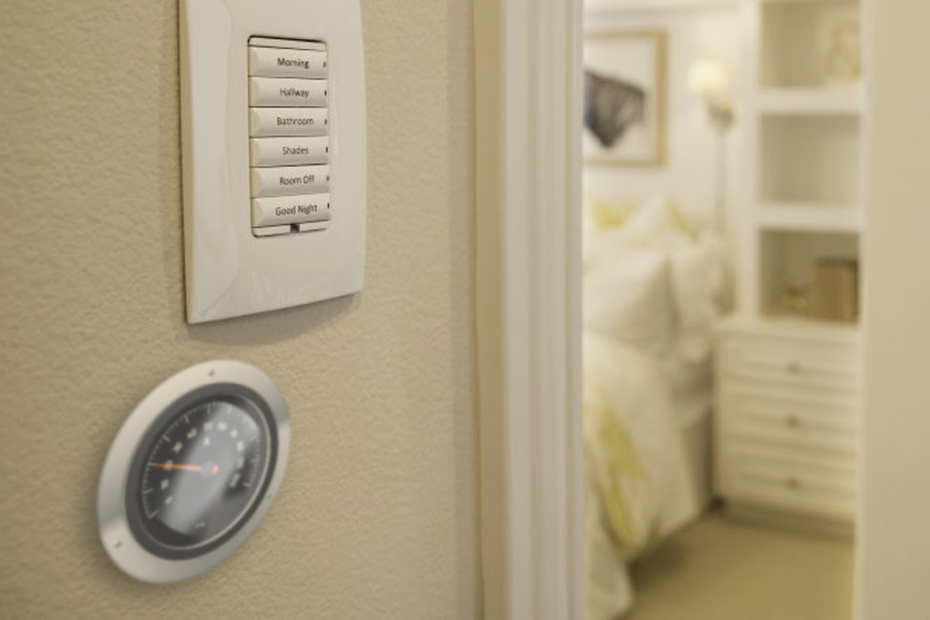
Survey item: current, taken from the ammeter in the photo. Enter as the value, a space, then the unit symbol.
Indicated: 20 A
